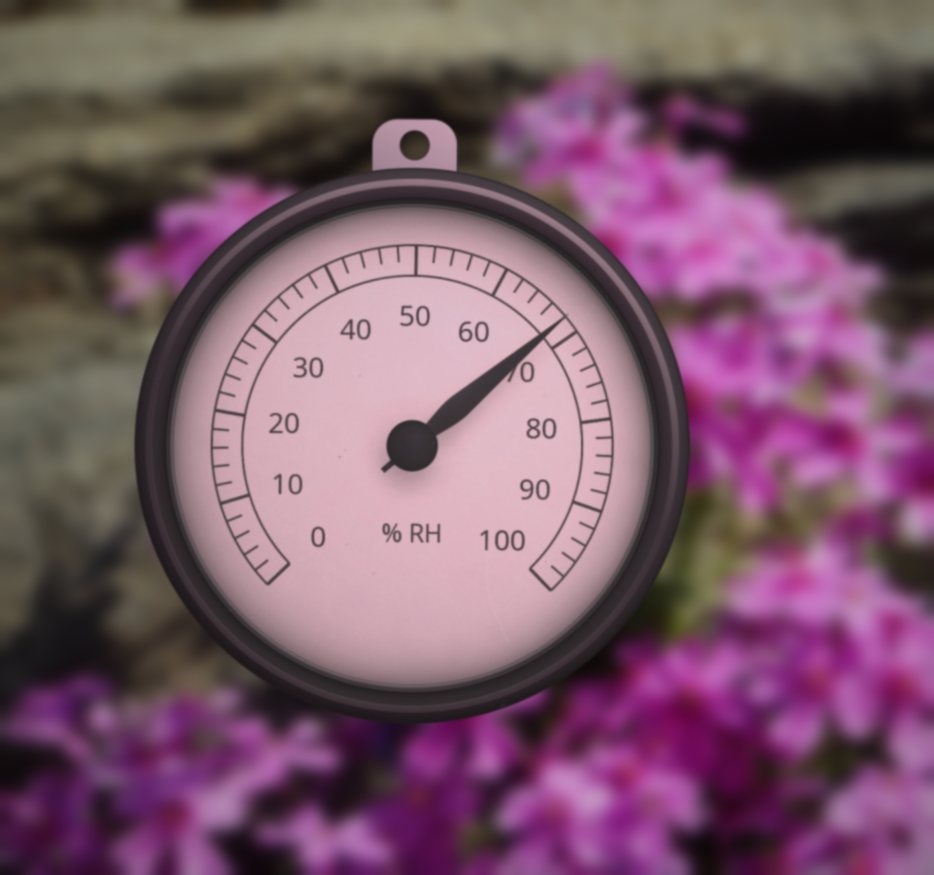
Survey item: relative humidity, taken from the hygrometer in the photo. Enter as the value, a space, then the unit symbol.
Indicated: 68 %
